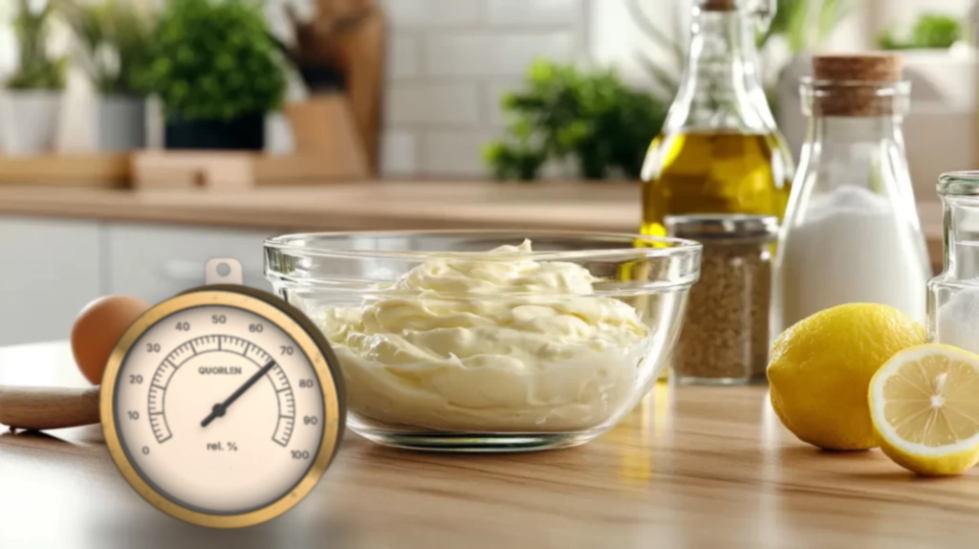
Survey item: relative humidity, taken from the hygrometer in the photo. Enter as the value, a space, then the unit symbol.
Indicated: 70 %
